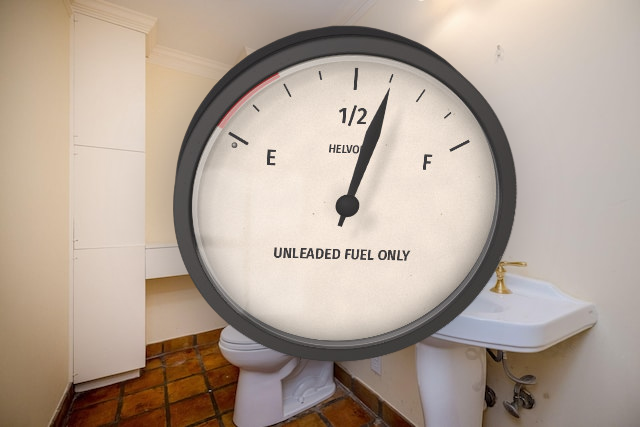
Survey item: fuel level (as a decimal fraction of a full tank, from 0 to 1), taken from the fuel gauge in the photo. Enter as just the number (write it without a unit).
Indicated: 0.625
